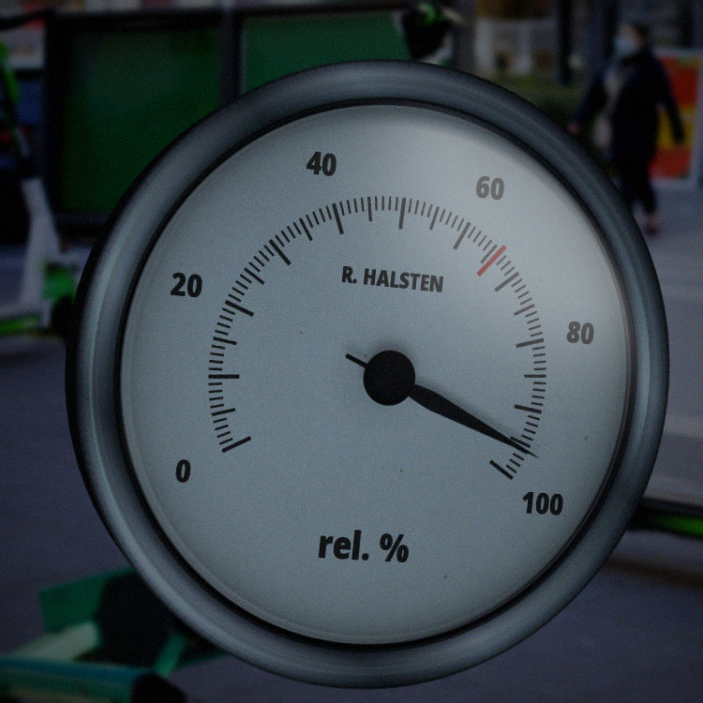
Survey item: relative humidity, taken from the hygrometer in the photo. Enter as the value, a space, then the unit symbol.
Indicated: 96 %
